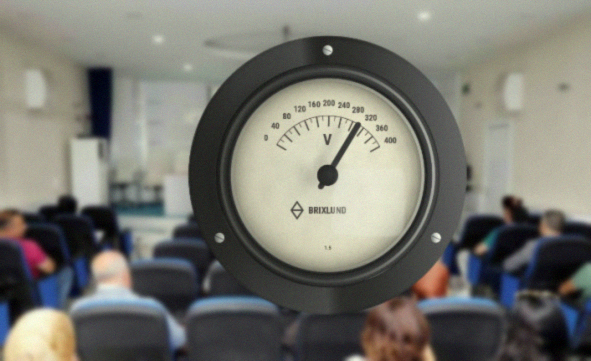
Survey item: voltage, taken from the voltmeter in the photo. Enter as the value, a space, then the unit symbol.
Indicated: 300 V
